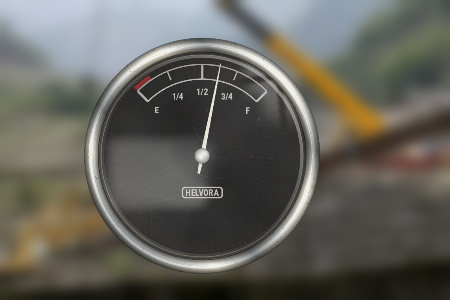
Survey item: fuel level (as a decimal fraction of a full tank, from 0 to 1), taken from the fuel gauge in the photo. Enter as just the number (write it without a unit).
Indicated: 0.625
